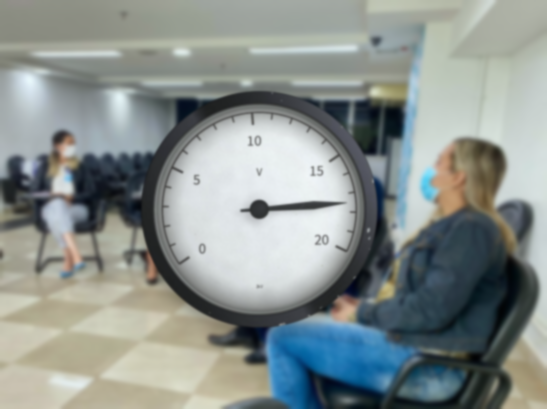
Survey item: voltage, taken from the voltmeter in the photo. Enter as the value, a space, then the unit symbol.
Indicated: 17.5 V
